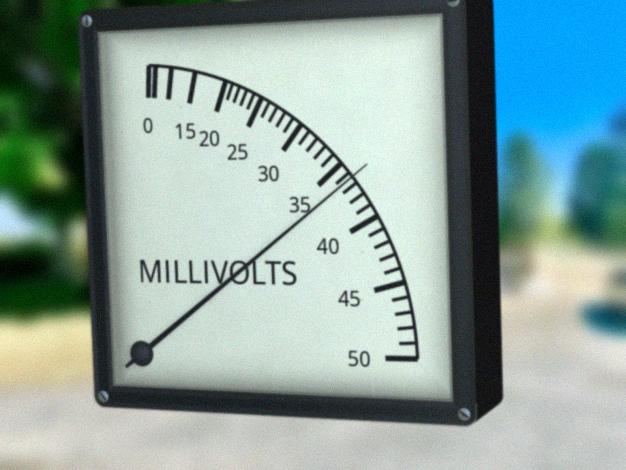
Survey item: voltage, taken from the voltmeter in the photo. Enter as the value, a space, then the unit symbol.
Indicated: 36.5 mV
